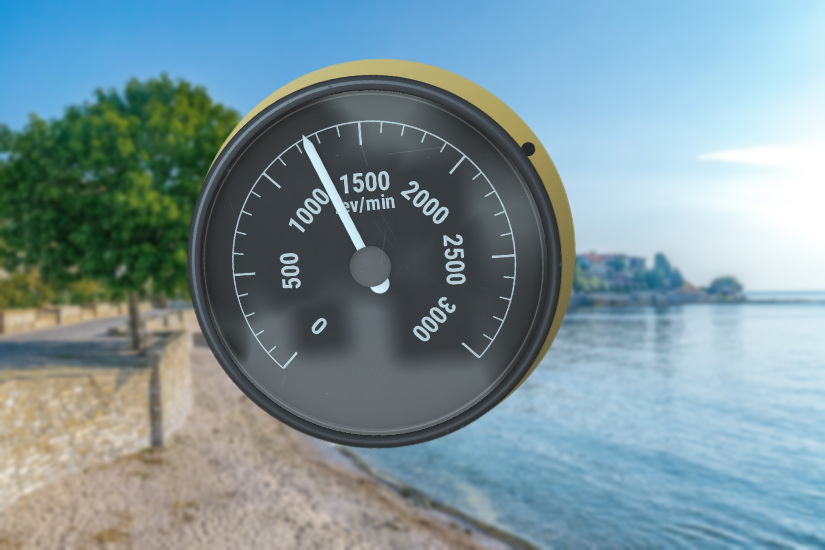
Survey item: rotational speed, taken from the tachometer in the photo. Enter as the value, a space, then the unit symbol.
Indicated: 1250 rpm
